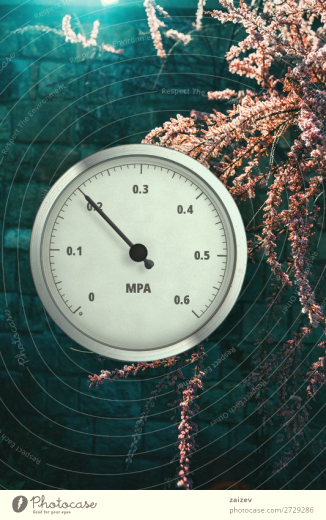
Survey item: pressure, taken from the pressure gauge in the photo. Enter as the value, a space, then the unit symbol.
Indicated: 0.2 MPa
